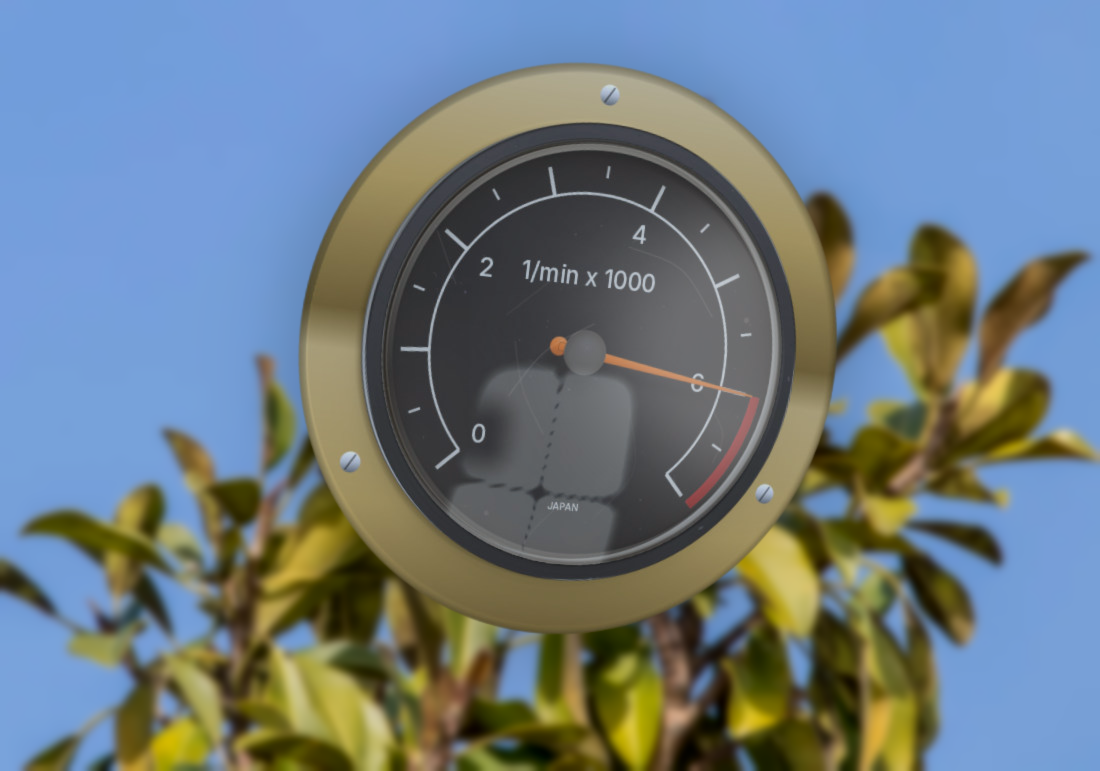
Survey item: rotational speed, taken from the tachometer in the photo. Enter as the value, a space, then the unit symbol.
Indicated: 6000 rpm
